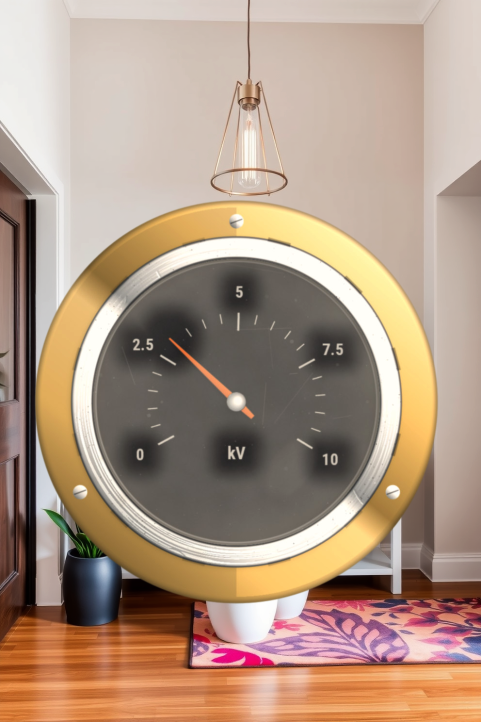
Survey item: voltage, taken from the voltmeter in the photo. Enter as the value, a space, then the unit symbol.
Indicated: 3 kV
